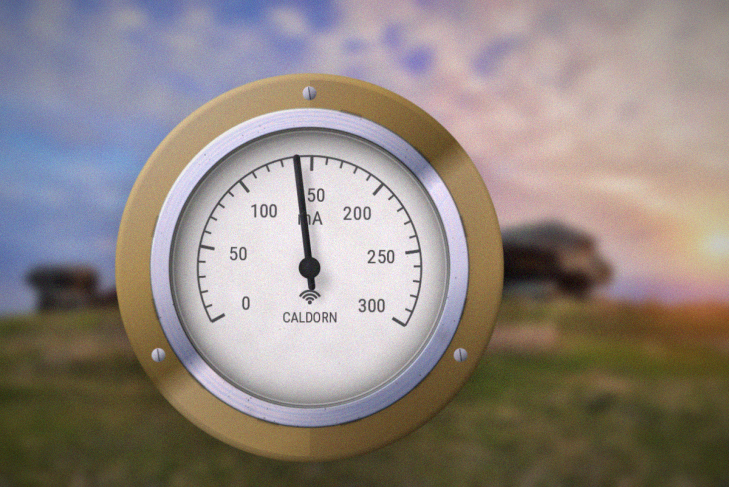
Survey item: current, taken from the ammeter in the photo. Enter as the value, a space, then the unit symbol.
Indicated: 140 mA
